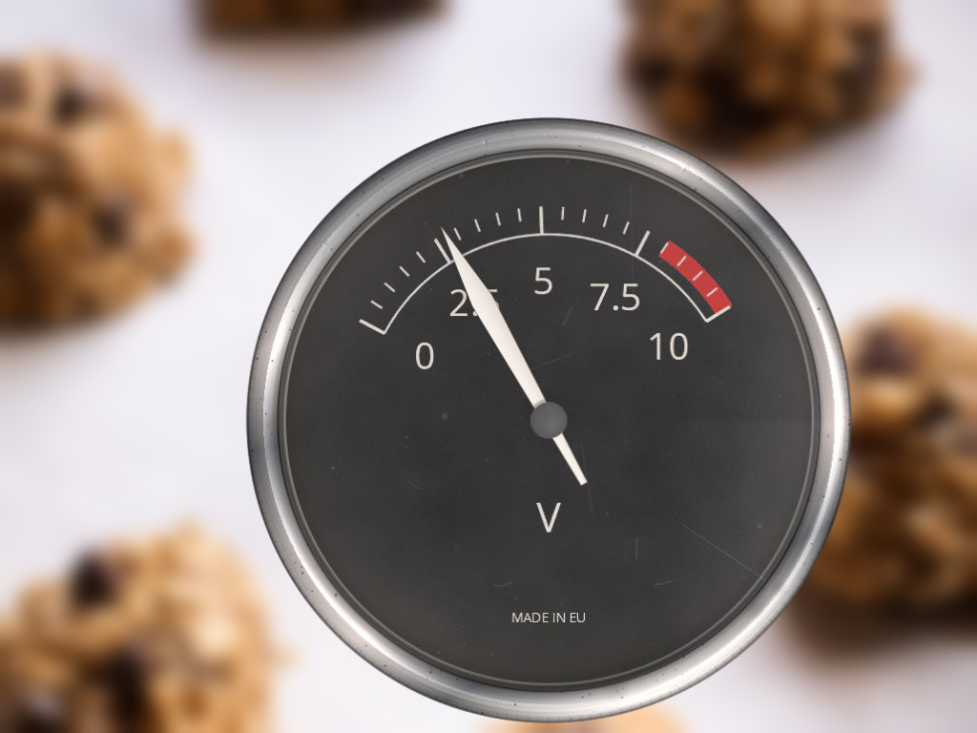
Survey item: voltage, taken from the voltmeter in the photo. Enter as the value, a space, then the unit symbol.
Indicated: 2.75 V
